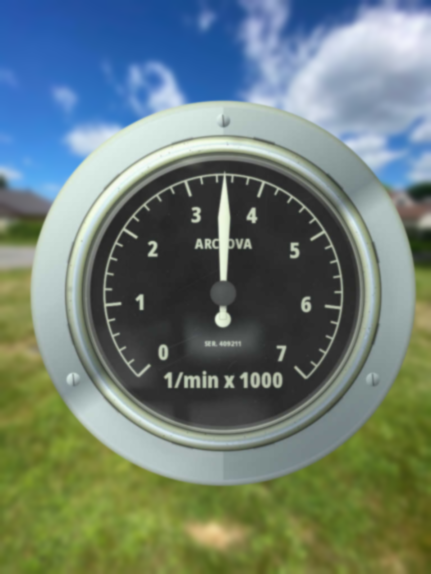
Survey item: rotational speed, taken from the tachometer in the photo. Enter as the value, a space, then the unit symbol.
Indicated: 3500 rpm
